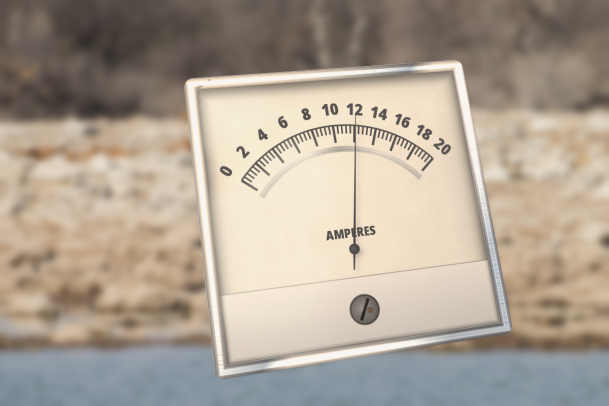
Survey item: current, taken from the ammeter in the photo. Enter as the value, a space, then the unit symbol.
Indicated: 12 A
